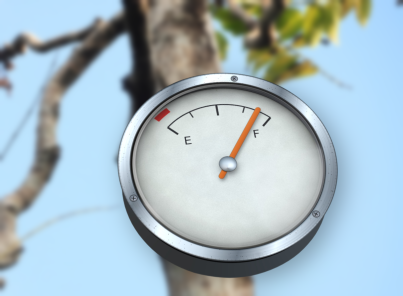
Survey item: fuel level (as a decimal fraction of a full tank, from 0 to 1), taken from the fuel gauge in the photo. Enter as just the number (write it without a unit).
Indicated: 0.875
